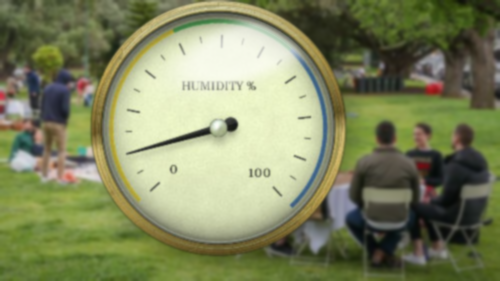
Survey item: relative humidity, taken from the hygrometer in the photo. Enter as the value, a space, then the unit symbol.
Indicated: 10 %
